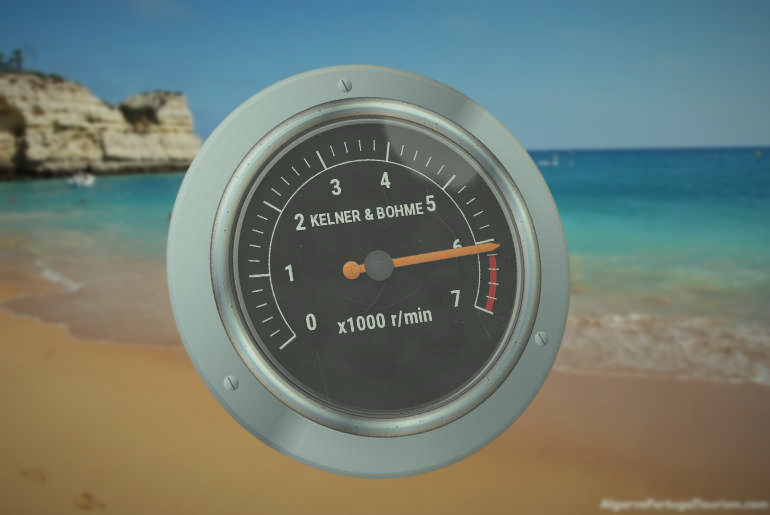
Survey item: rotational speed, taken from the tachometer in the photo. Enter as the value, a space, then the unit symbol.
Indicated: 6100 rpm
